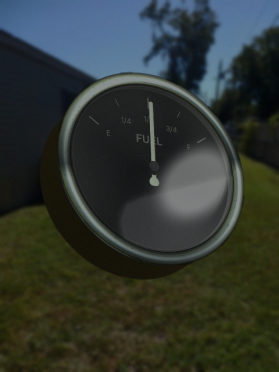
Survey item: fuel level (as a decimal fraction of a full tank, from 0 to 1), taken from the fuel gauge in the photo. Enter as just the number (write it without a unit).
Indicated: 0.5
